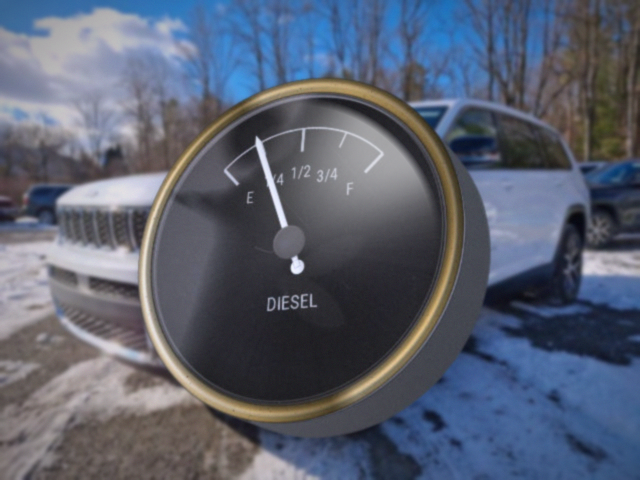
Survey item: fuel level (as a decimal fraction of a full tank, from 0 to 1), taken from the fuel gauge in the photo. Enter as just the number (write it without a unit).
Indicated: 0.25
